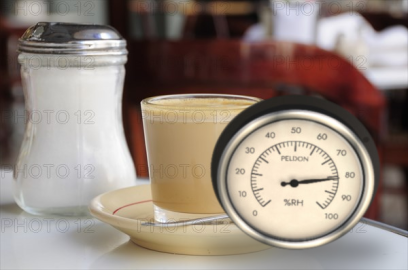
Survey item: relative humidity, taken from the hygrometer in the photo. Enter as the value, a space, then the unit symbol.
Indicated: 80 %
